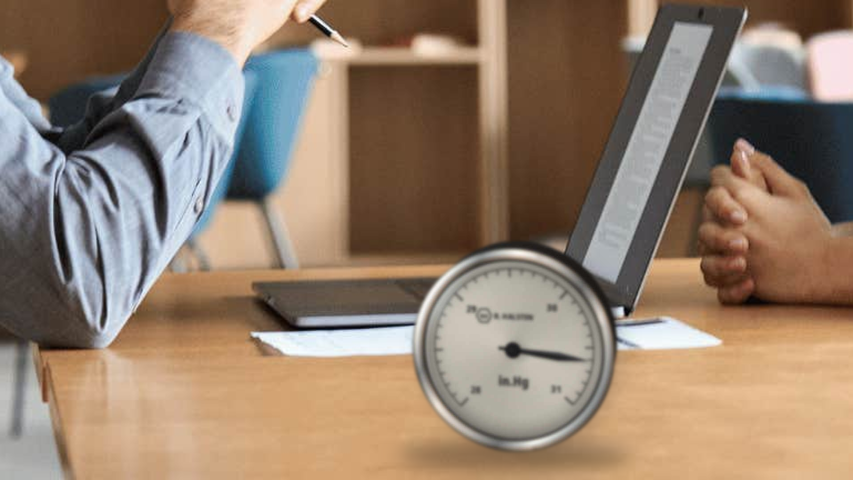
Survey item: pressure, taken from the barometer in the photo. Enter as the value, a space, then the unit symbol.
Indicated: 30.6 inHg
